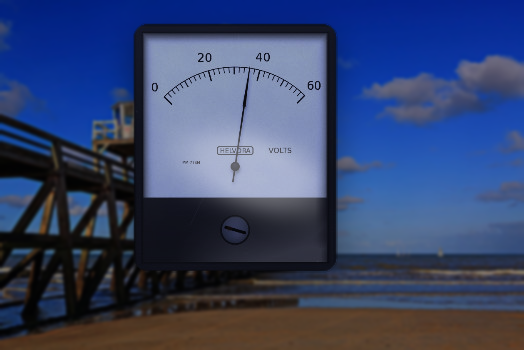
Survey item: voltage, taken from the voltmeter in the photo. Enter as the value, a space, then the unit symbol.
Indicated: 36 V
